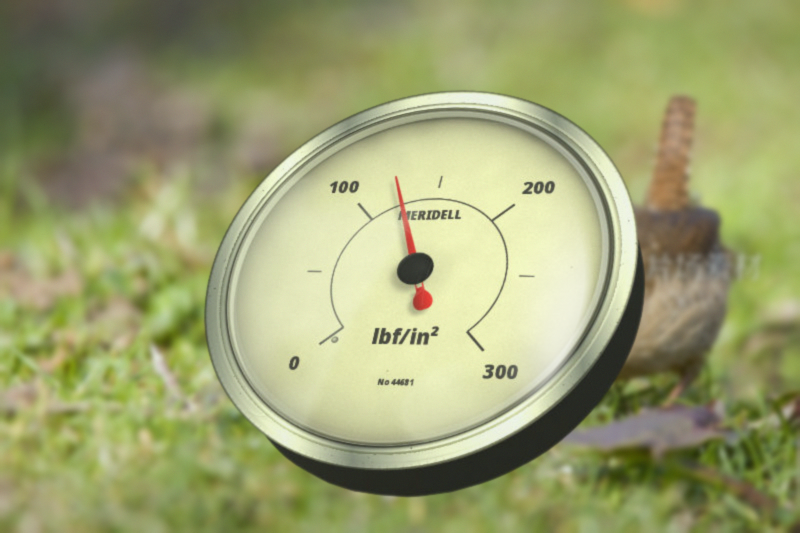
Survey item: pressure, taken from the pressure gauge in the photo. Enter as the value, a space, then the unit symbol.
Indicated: 125 psi
